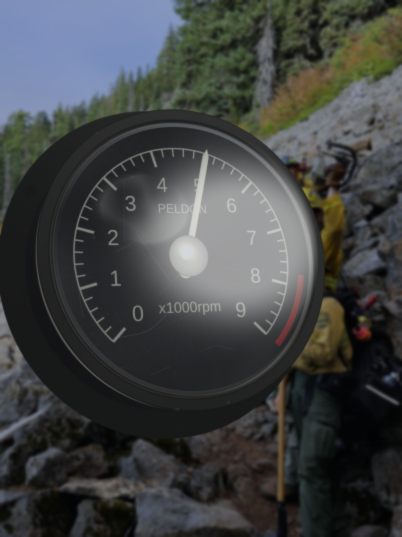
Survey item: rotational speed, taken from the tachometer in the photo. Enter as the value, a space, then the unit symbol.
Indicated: 5000 rpm
